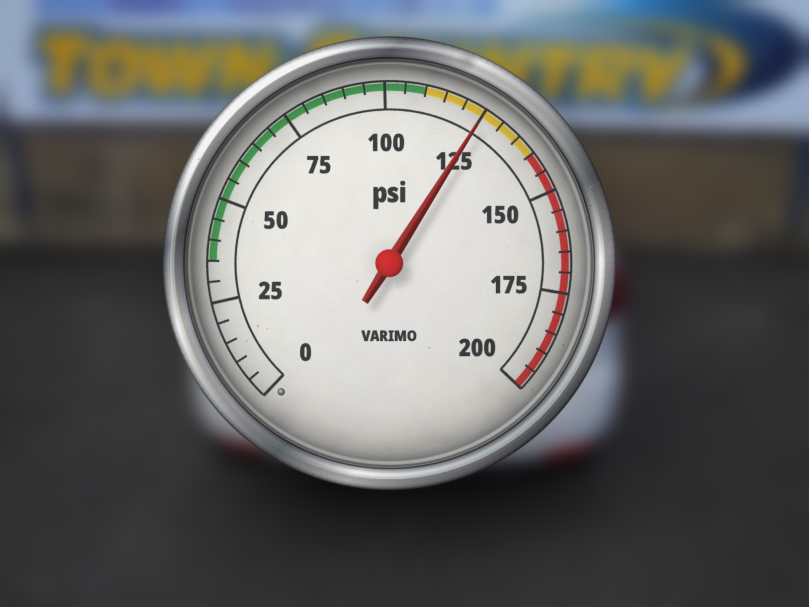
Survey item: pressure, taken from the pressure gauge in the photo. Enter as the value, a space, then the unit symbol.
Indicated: 125 psi
